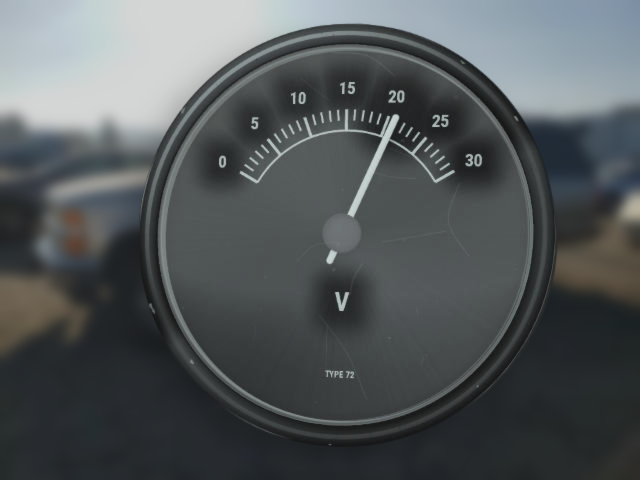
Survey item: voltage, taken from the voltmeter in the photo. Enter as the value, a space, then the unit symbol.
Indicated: 21 V
